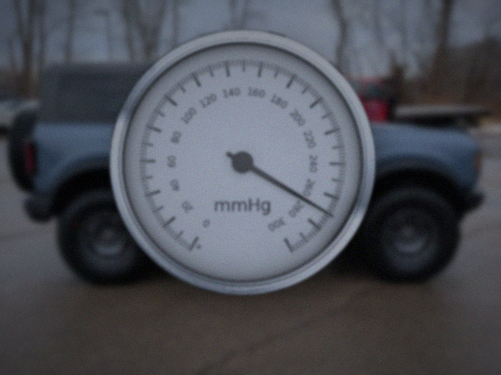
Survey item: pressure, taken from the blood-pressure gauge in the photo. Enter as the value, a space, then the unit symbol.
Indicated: 270 mmHg
